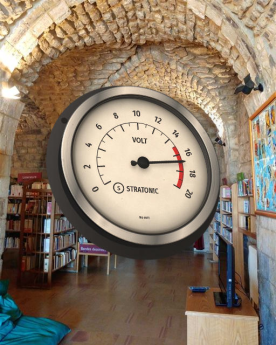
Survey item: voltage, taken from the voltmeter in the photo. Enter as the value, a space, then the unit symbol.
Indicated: 17 V
